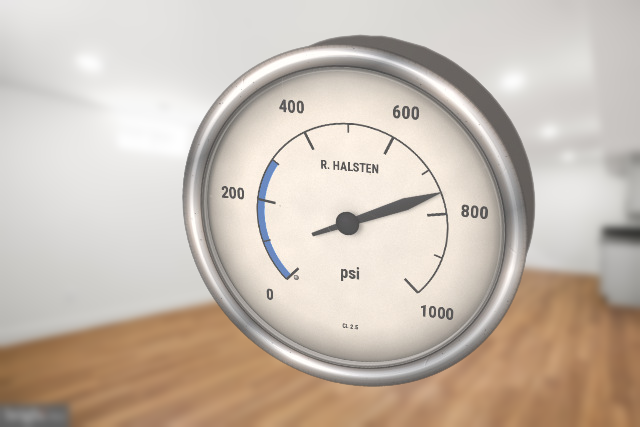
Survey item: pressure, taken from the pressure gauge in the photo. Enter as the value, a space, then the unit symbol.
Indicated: 750 psi
